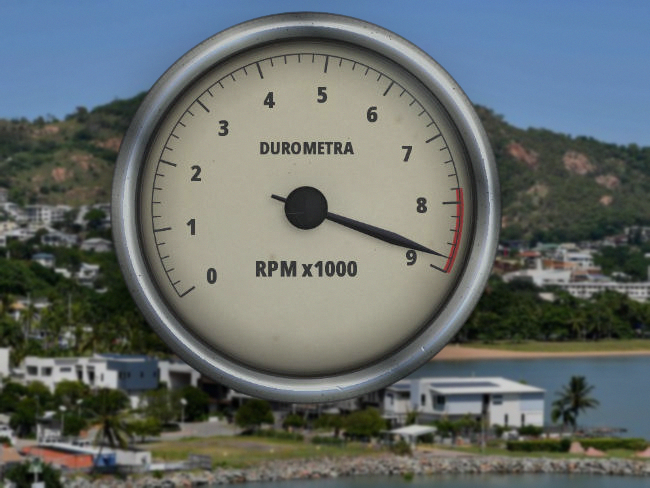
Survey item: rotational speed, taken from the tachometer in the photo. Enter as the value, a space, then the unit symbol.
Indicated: 8800 rpm
